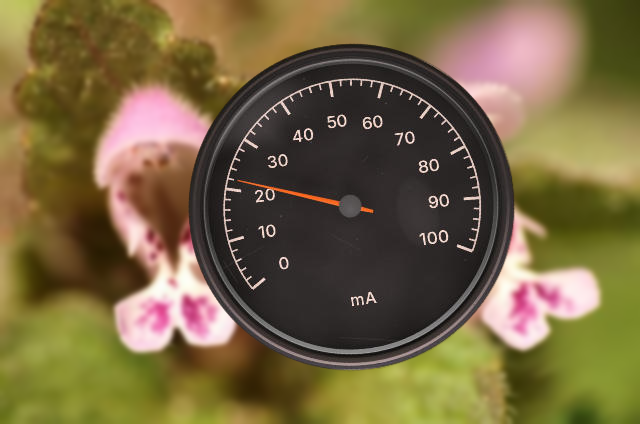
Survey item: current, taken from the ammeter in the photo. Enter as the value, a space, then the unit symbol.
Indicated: 22 mA
